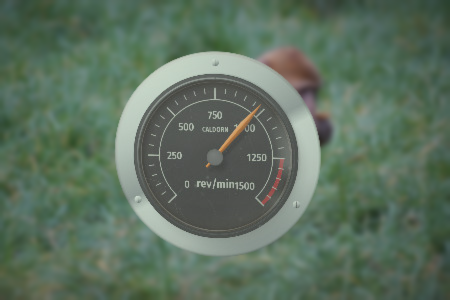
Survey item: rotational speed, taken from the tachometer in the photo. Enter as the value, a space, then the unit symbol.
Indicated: 975 rpm
